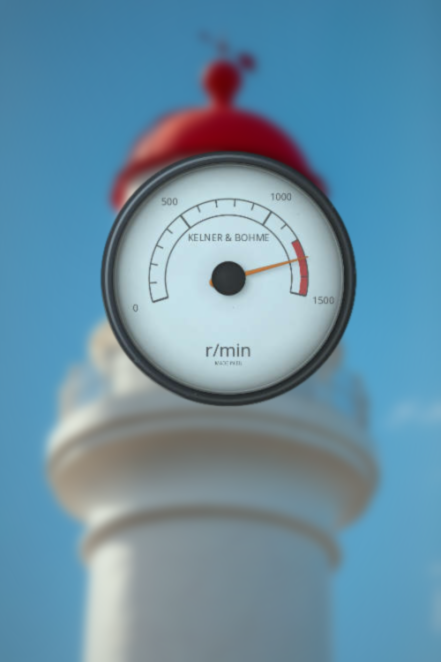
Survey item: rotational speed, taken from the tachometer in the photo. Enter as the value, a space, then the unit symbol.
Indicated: 1300 rpm
